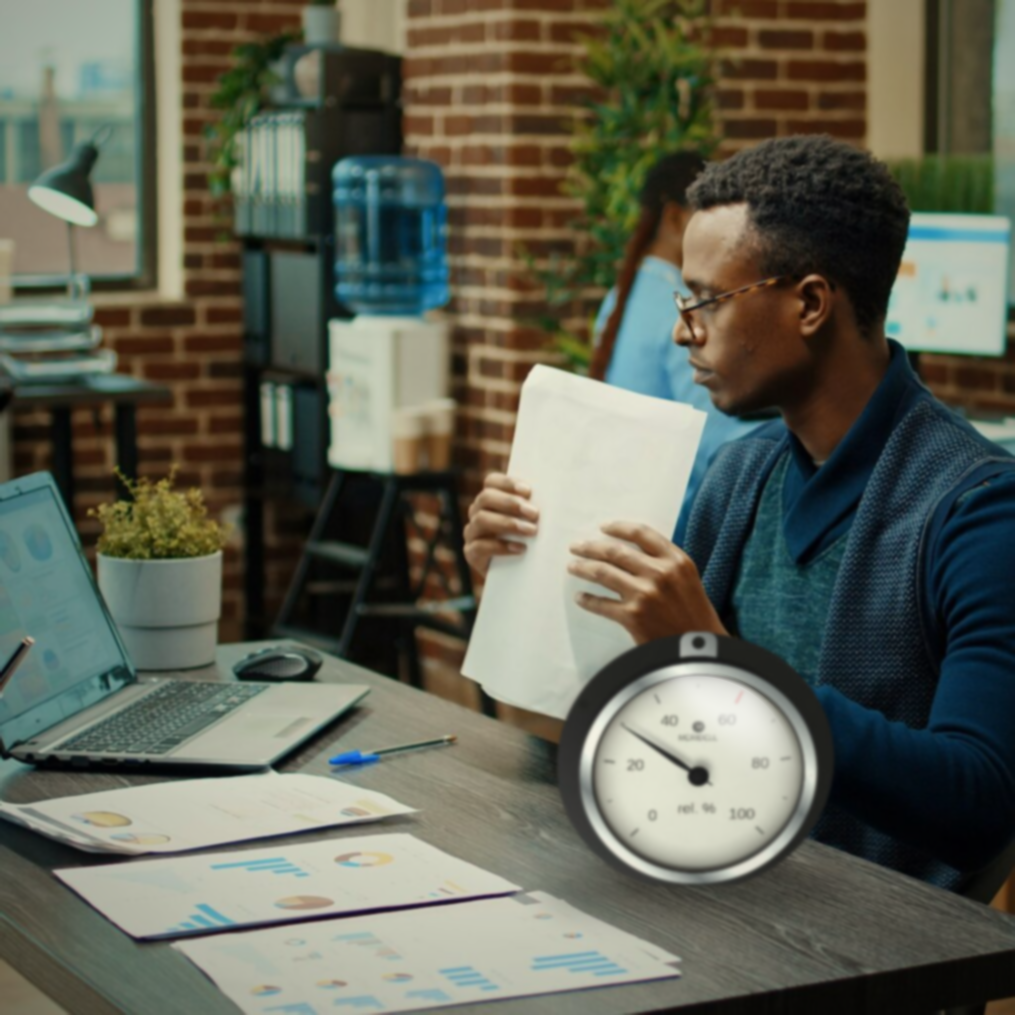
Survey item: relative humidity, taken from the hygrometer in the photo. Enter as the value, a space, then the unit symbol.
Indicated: 30 %
